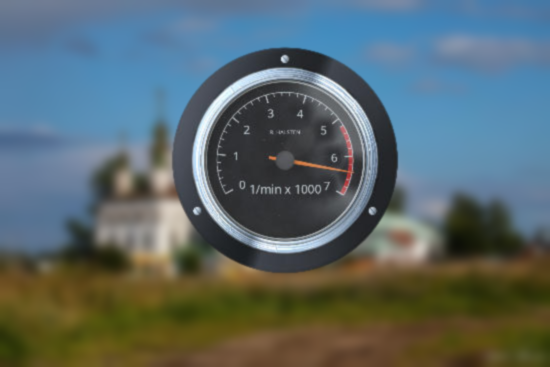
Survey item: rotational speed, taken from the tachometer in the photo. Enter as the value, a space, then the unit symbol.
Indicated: 6400 rpm
